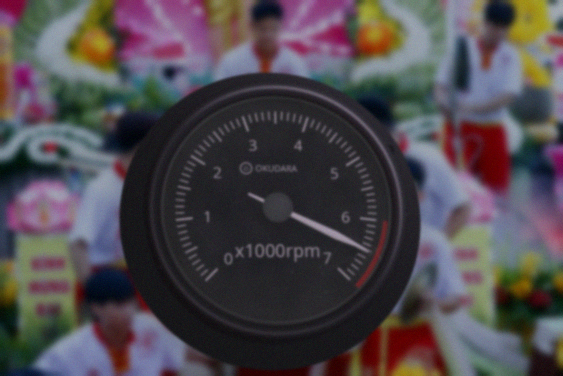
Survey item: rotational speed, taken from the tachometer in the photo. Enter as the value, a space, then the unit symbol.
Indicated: 6500 rpm
